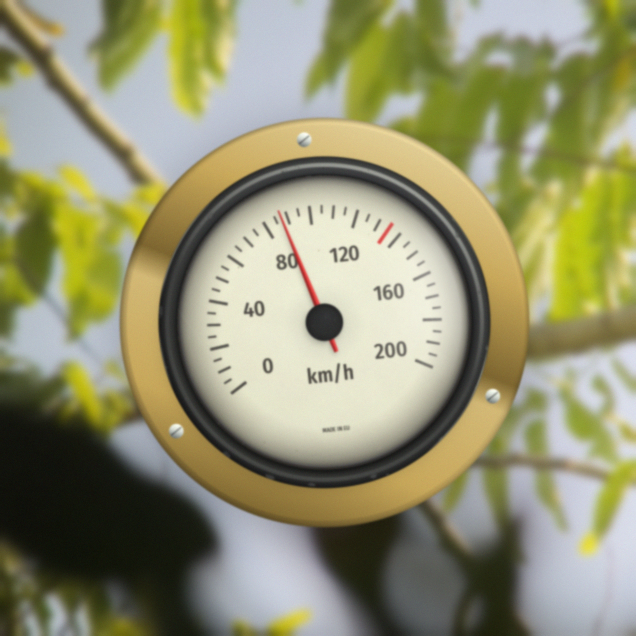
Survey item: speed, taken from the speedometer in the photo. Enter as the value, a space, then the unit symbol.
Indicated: 87.5 km/h
